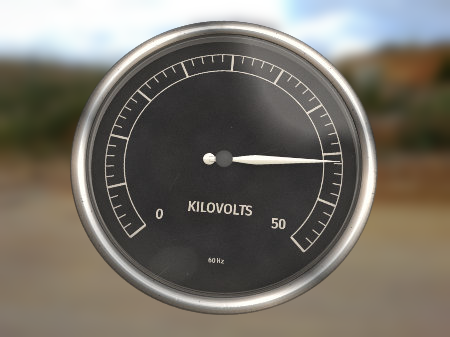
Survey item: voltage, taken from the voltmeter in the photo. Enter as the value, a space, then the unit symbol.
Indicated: 41 kV
